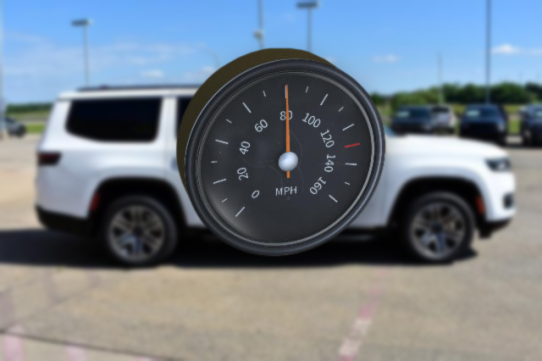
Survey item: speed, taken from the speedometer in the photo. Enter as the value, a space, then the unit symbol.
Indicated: 80 mph
